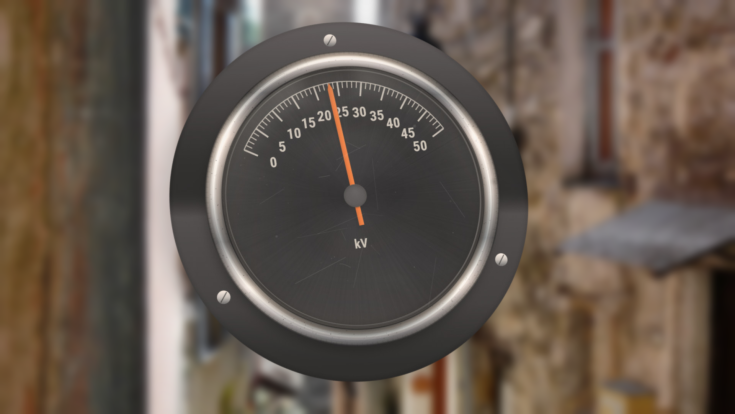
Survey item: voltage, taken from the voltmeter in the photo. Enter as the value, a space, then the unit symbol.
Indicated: 23 kV
